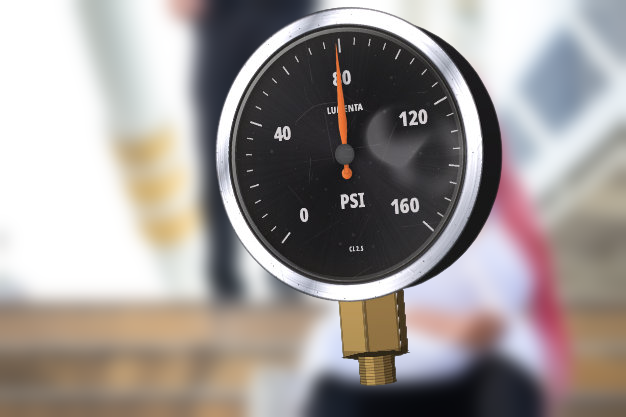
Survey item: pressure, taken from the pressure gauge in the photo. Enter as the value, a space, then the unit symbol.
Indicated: 80 psi
